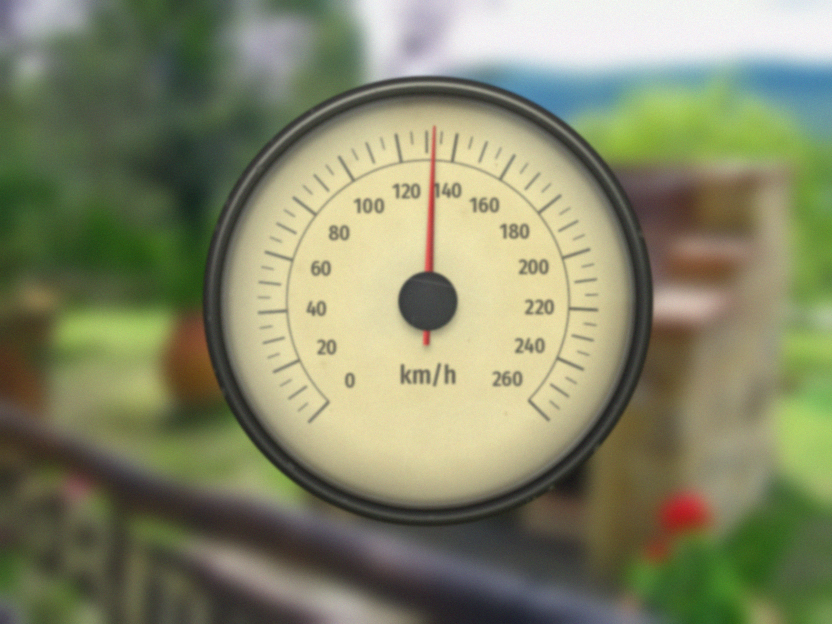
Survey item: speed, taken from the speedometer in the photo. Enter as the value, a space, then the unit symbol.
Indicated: 132.5 km/h
